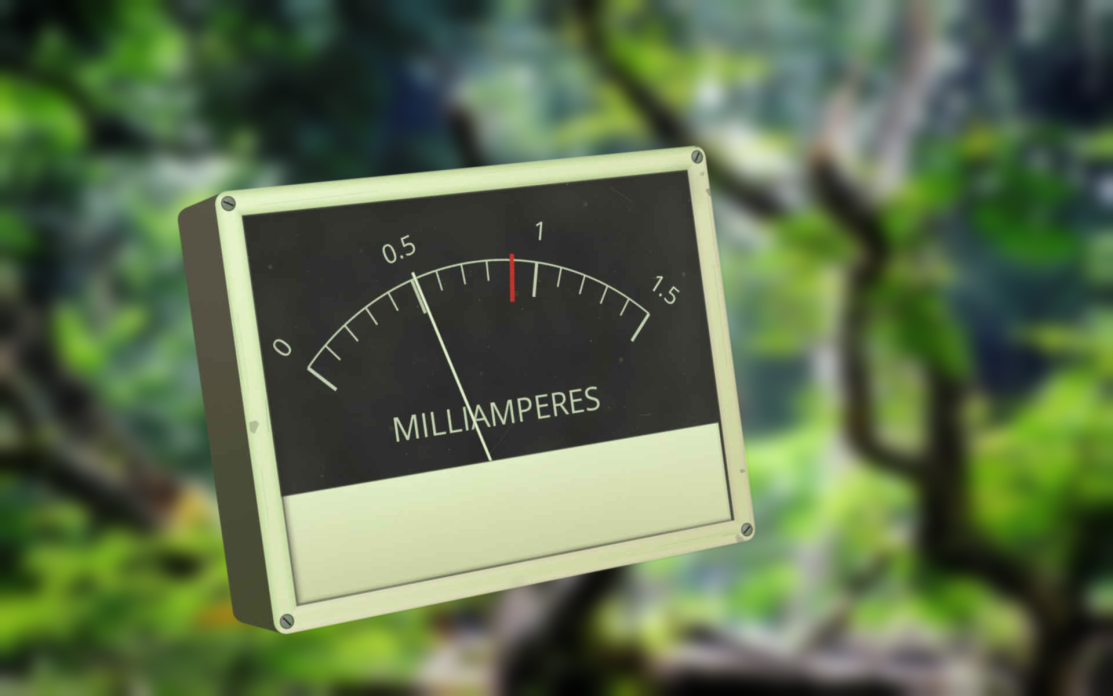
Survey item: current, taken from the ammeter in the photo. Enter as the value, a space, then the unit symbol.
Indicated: 0.5 mA
